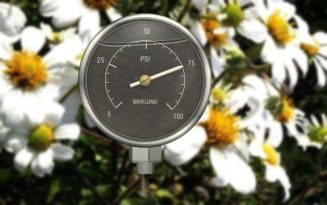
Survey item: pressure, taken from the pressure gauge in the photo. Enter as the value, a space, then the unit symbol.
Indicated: 75 psi
